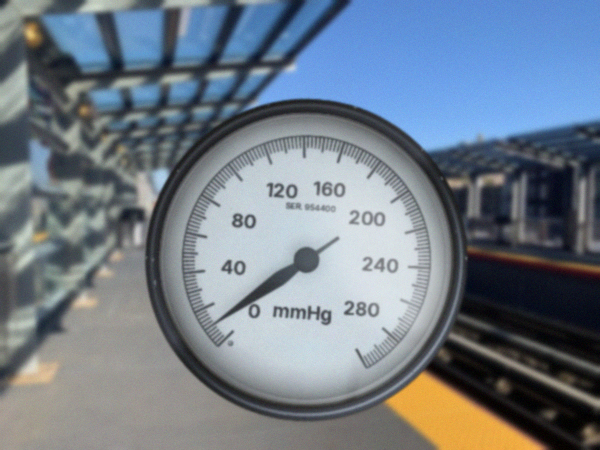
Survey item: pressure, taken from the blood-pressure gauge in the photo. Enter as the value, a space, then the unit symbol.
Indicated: 10 mmHg
